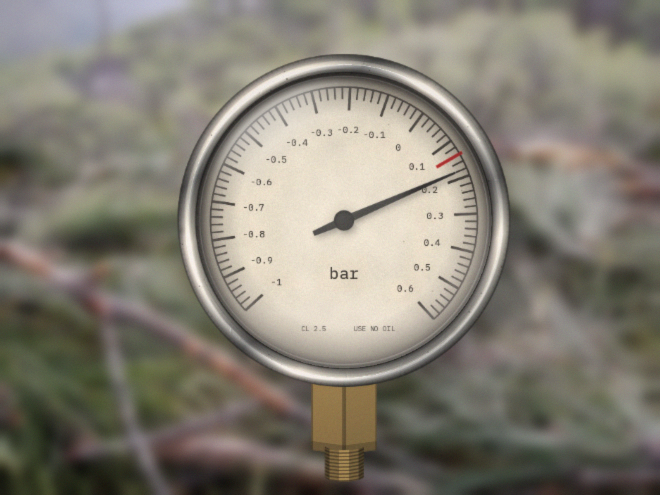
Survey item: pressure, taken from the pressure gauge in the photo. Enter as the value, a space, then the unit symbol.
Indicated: 0.18 bar
